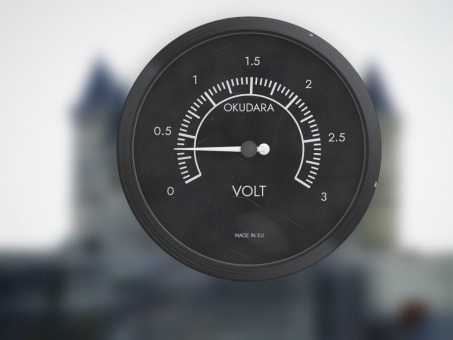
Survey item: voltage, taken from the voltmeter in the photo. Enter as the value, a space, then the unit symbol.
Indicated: 0.35 V
